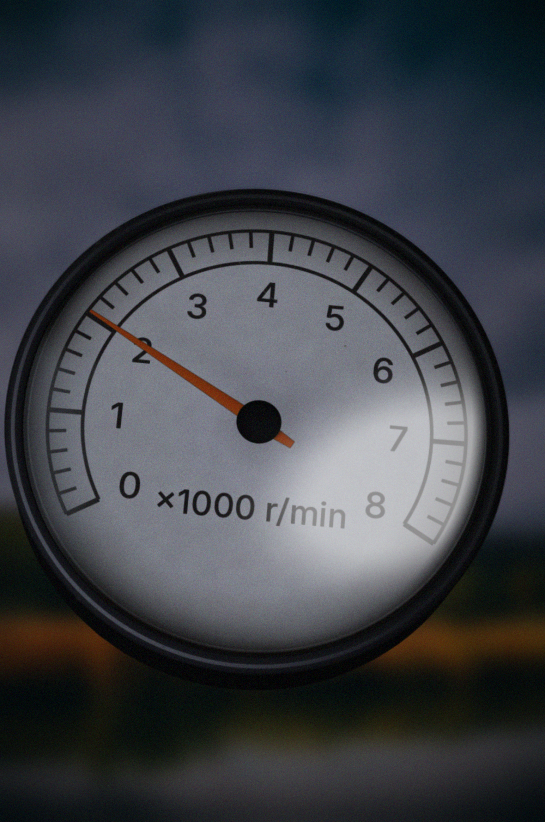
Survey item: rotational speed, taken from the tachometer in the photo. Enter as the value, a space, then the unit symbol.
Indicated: 2000 rpm
